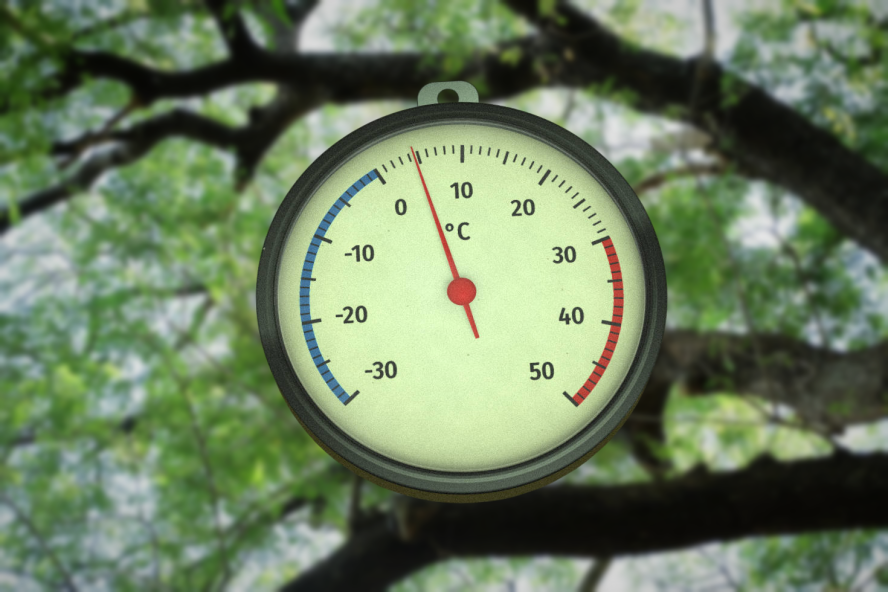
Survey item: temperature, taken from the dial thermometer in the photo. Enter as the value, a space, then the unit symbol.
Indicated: 4.5 °C
